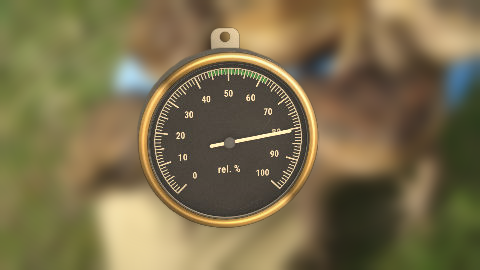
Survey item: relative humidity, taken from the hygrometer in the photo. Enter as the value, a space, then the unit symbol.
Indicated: 80 %
